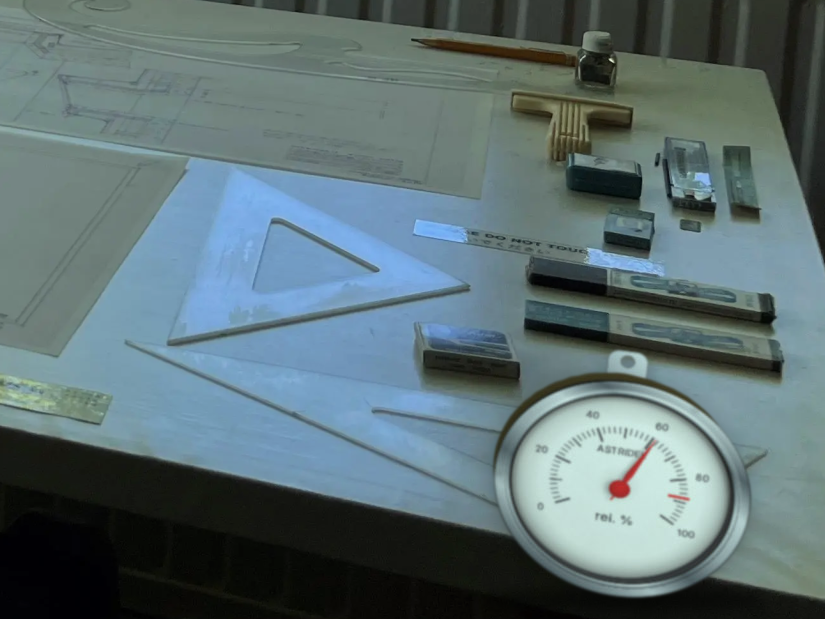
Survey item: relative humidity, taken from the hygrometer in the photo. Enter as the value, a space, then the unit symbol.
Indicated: 60 %
